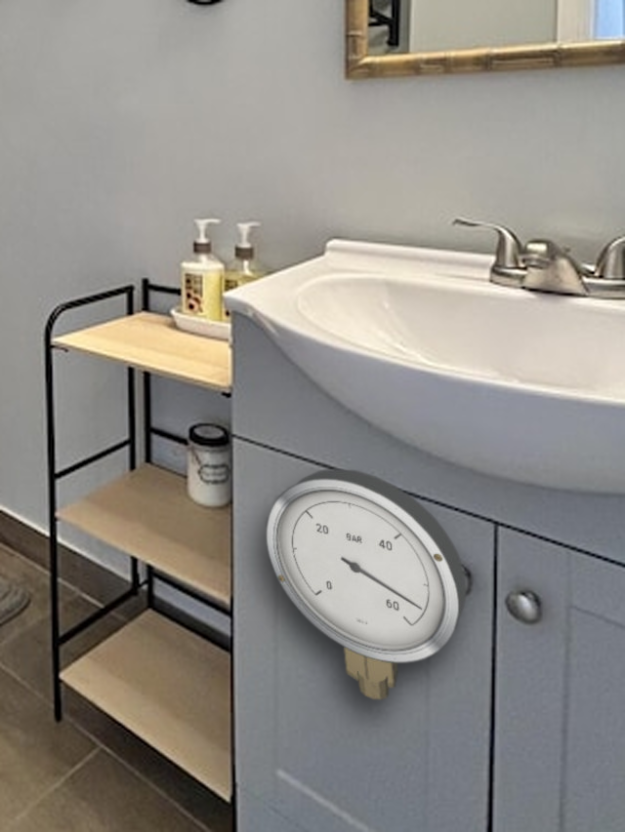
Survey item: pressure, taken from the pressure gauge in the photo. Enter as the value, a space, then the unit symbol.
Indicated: 55 bar
